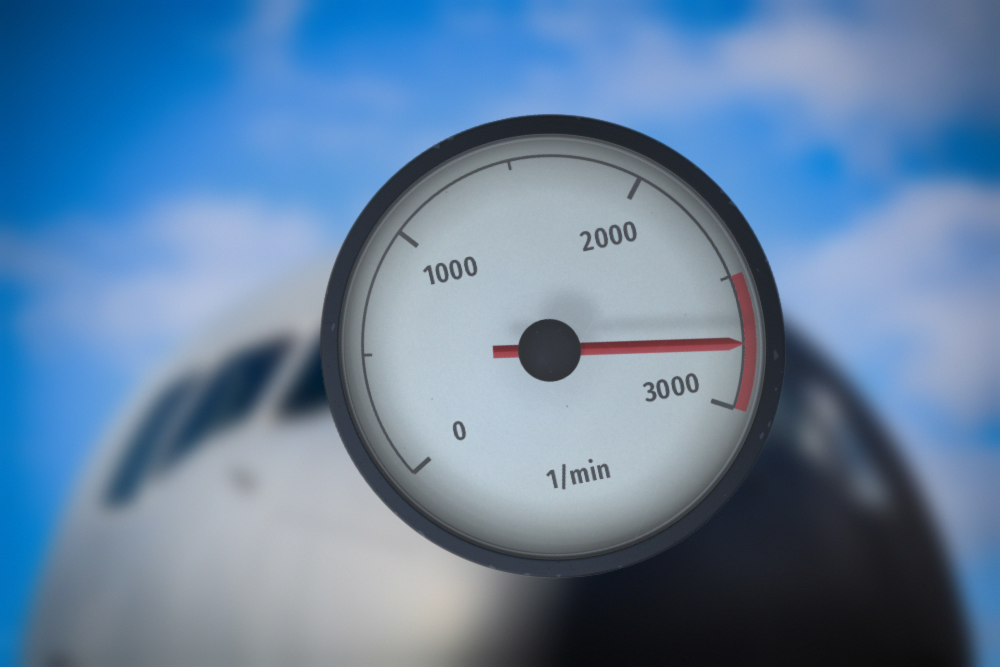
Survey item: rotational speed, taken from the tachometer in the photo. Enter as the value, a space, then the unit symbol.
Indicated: 2750 rpm
